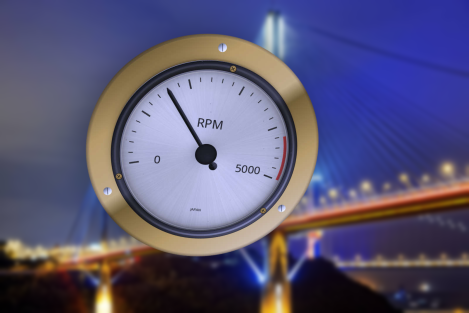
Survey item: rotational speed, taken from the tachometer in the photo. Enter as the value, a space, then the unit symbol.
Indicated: 1600 rpm
